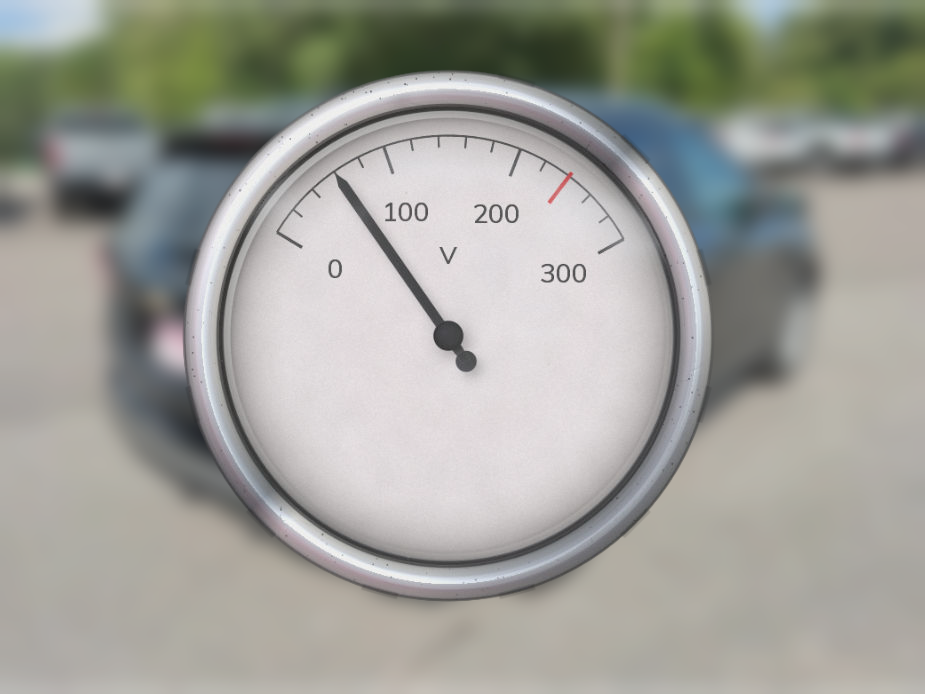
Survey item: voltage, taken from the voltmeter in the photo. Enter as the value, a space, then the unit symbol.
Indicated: 60 V
